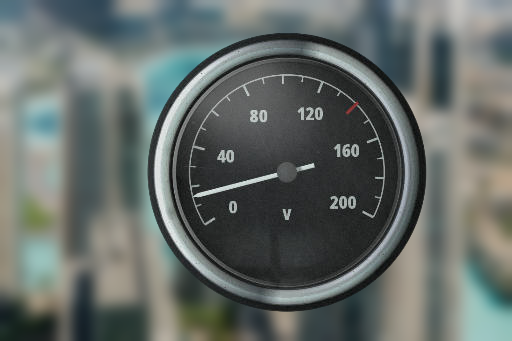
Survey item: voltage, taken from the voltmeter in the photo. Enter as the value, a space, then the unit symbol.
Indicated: 15 V
